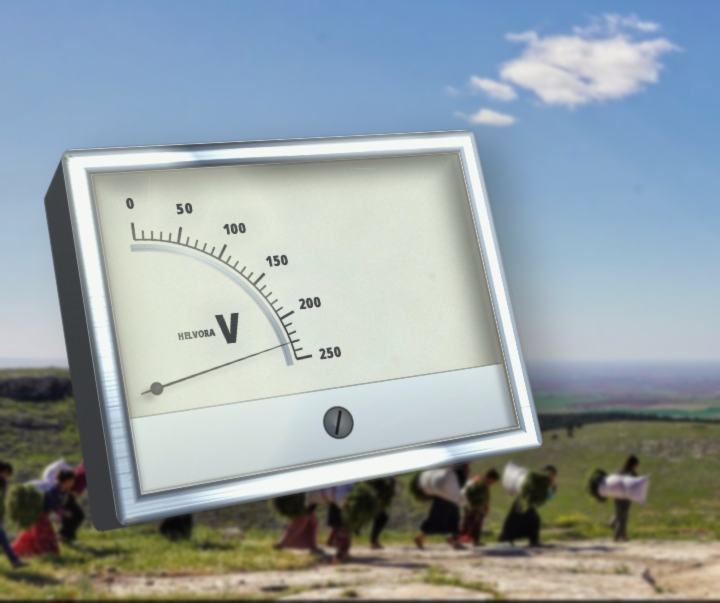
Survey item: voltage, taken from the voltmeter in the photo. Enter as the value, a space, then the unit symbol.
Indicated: 230 V
